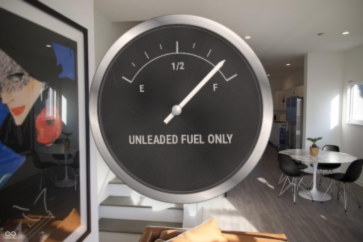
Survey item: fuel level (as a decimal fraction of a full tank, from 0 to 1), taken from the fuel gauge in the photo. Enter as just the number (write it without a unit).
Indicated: 0.875
